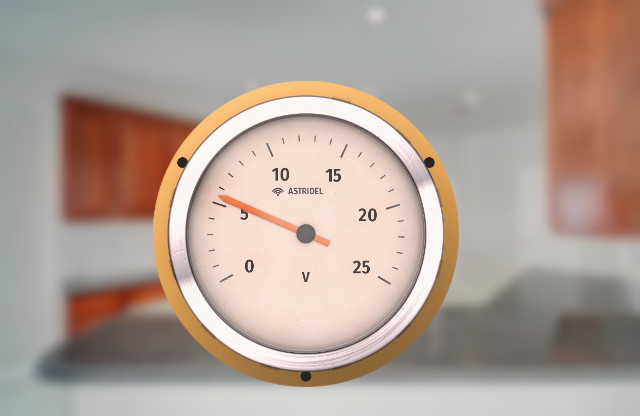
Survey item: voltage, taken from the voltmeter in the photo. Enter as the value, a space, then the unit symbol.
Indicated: 5.5 V
